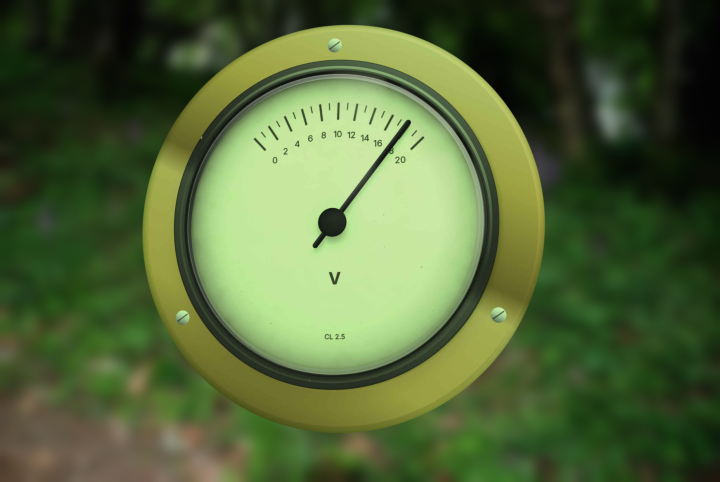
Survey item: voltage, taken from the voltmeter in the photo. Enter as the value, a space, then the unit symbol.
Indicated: 18 V
